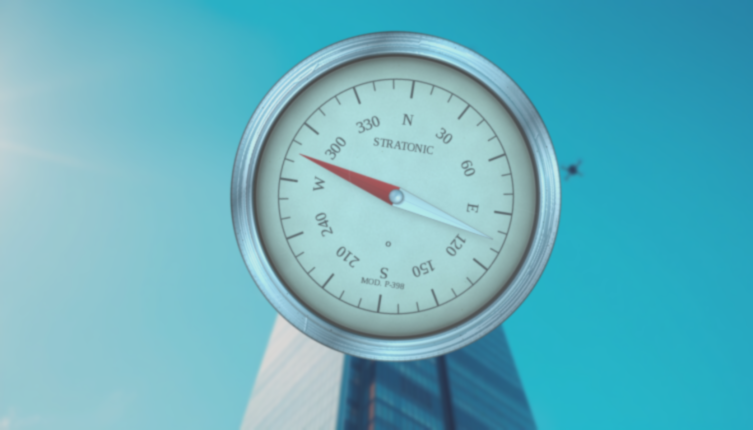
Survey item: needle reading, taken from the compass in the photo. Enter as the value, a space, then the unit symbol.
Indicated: 285 °
